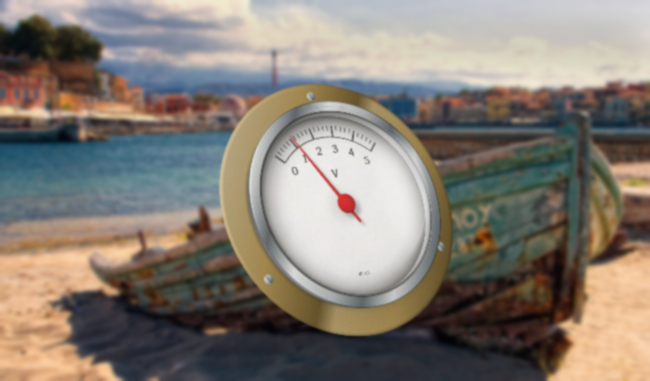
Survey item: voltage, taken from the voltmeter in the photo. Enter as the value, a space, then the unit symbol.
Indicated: 1 V
